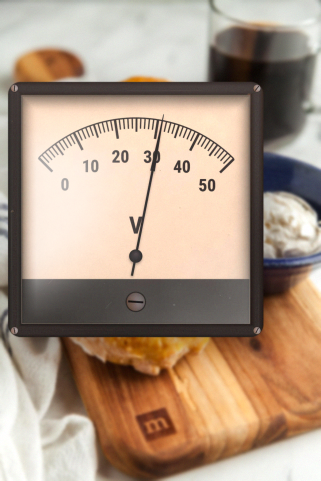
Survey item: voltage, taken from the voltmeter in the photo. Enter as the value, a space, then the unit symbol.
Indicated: 31 V
